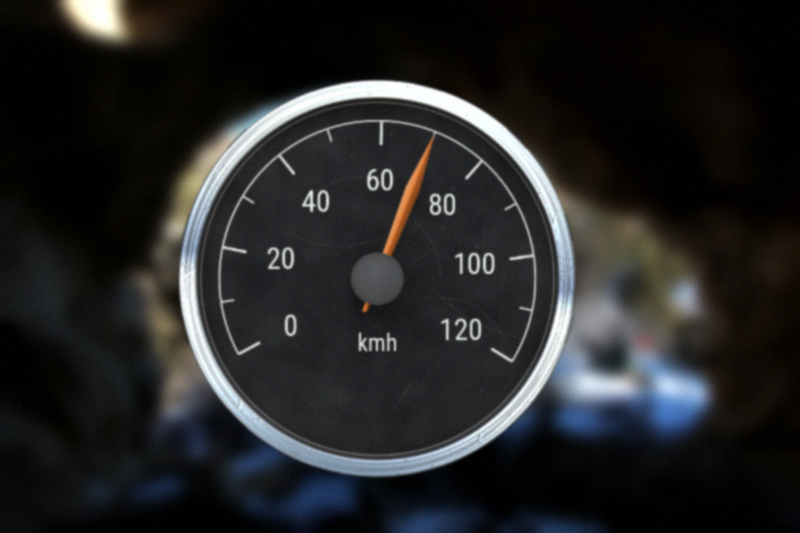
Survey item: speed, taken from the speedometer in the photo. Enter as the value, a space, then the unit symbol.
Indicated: 70 km/h
